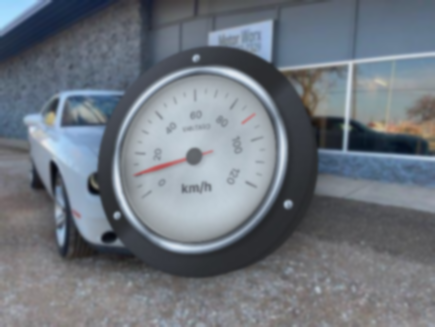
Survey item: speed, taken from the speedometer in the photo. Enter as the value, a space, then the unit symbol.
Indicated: 10 km/h
